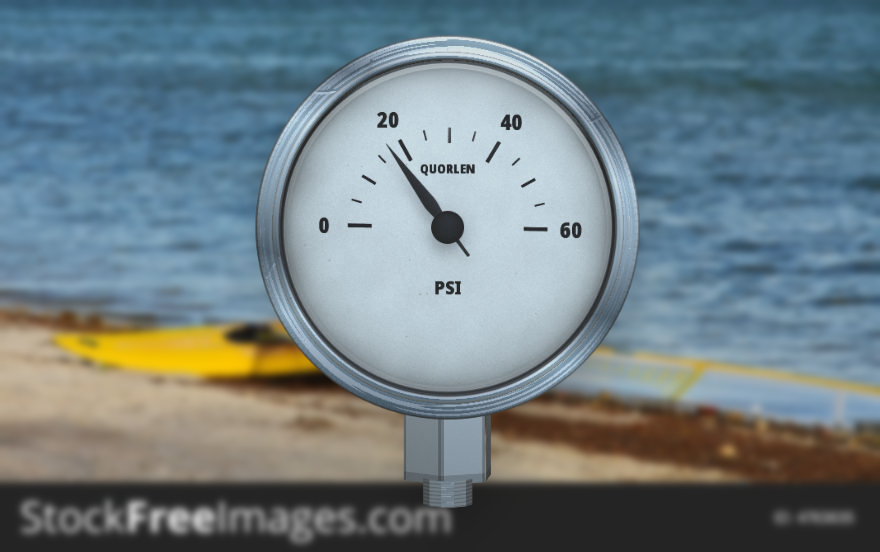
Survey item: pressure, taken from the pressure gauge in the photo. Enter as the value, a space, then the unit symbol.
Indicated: 17.5 psi
